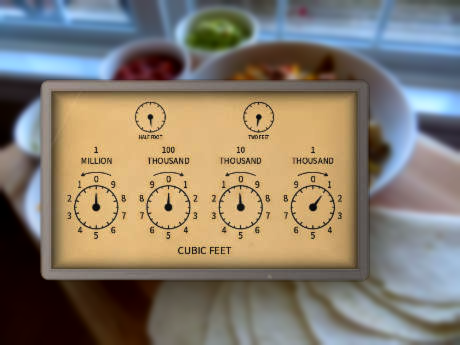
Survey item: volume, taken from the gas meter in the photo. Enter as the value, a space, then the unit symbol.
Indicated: 100 ft³
